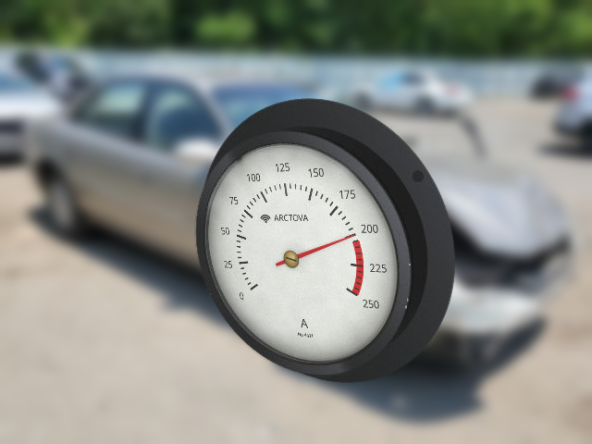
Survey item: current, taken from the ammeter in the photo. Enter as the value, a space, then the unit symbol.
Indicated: 200 A
